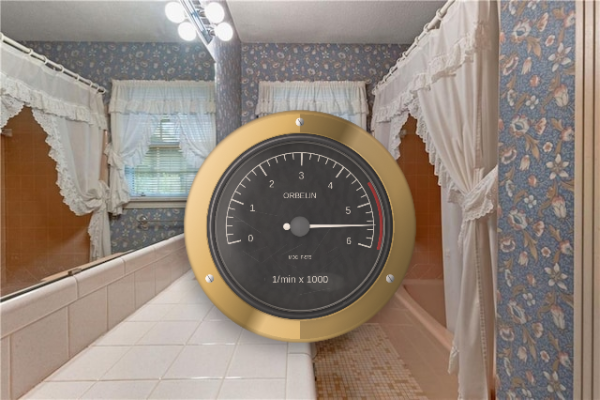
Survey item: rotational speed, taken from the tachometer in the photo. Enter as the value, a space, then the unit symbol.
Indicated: 5500 rpm
